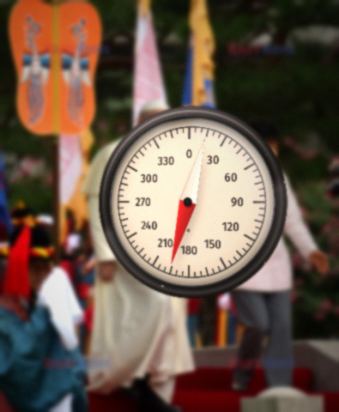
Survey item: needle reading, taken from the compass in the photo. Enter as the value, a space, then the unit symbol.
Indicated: 195 °
